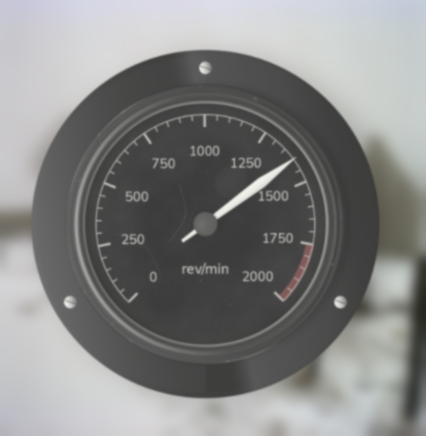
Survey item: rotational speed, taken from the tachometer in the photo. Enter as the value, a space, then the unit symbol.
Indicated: 1400 rpm
